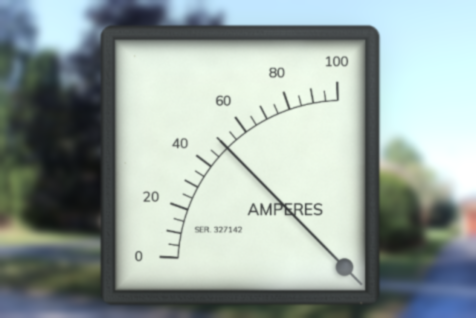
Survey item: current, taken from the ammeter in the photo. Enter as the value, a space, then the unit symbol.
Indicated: 50 A
